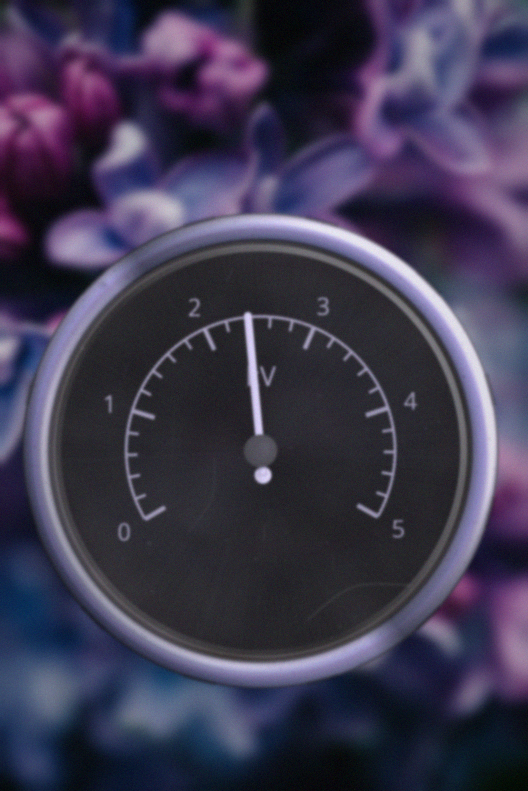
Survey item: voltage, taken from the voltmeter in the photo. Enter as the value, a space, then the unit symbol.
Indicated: 2.4 kV
